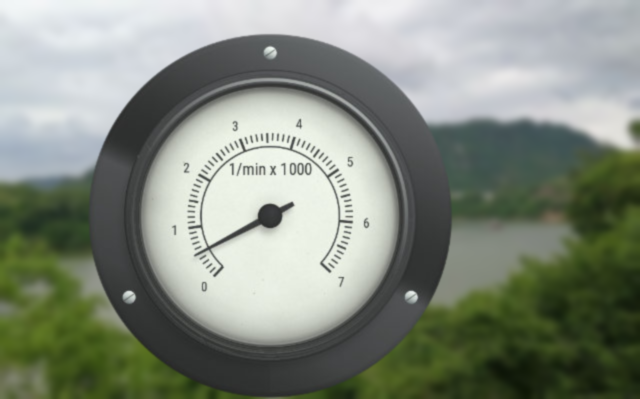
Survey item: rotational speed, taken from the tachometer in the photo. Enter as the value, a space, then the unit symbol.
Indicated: 500 rpm
